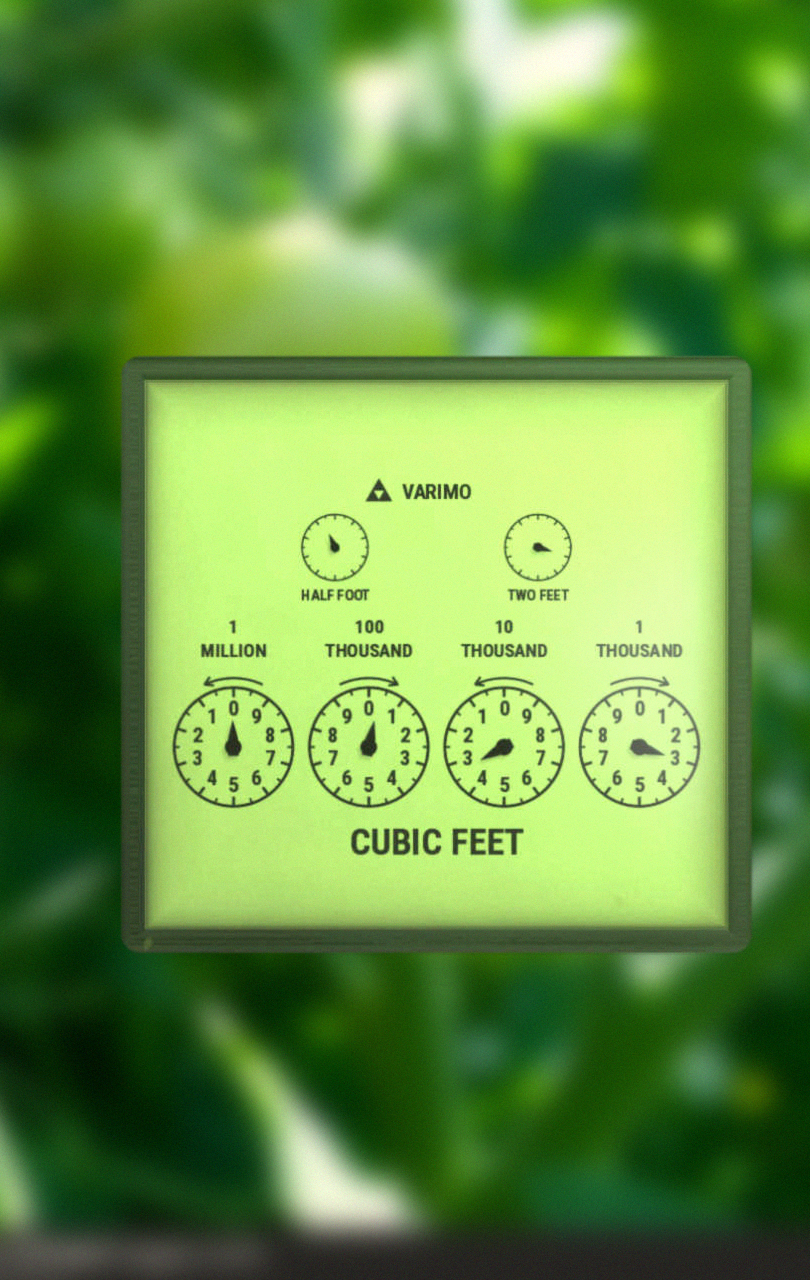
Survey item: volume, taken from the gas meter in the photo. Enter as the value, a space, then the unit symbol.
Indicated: 3300 ft³
